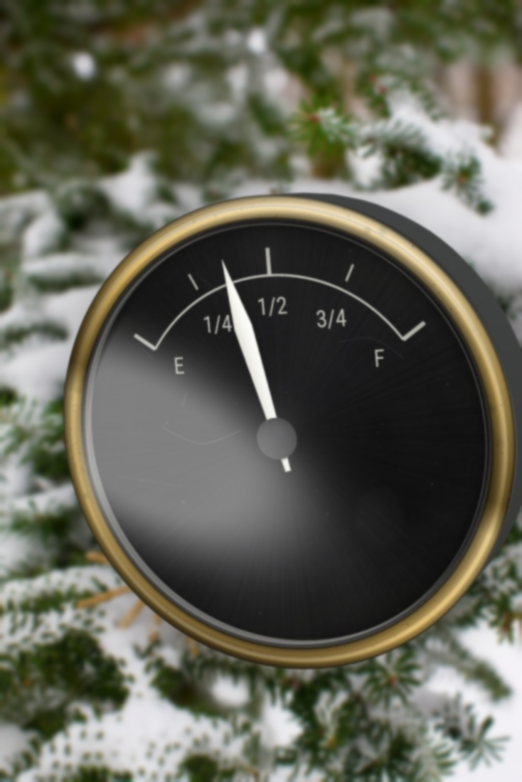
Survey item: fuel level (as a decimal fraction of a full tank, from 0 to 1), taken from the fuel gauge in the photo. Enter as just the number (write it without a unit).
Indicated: 0.375
